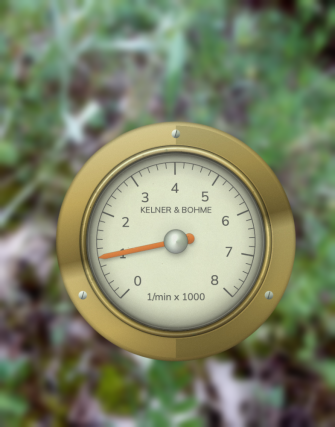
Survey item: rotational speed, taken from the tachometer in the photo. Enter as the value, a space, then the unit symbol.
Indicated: 1000 rpm
